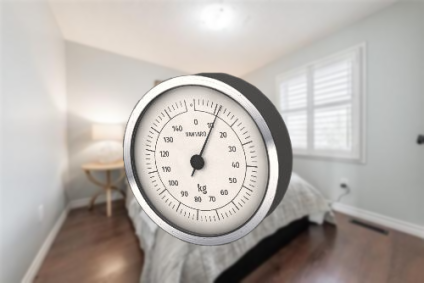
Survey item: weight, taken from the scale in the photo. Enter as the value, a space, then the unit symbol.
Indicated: 12 kg
